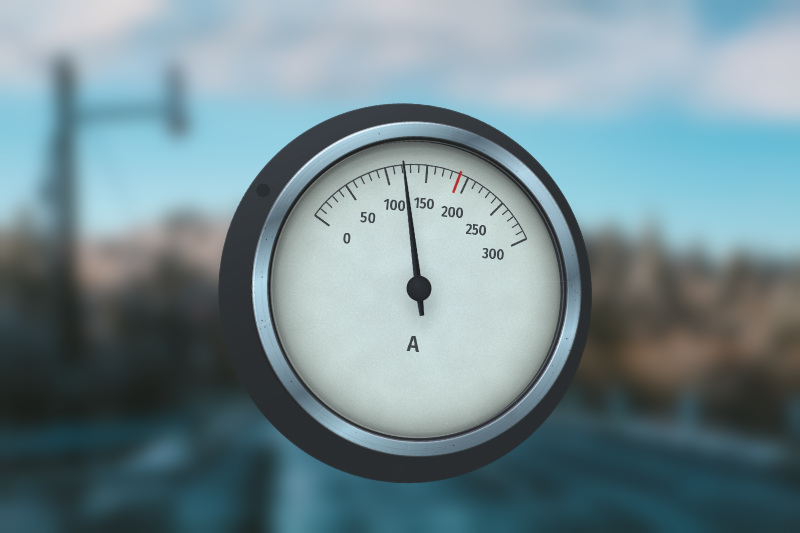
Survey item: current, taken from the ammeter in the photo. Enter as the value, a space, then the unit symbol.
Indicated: 120 A
